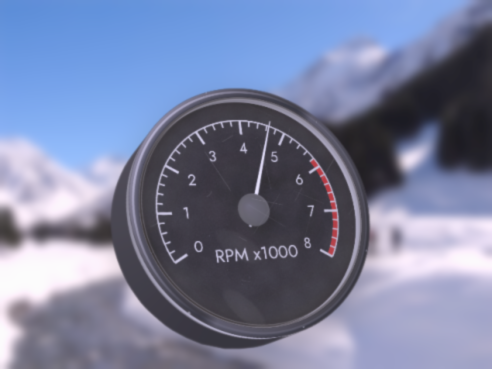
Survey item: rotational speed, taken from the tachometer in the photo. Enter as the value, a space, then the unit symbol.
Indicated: 4600 rpm
